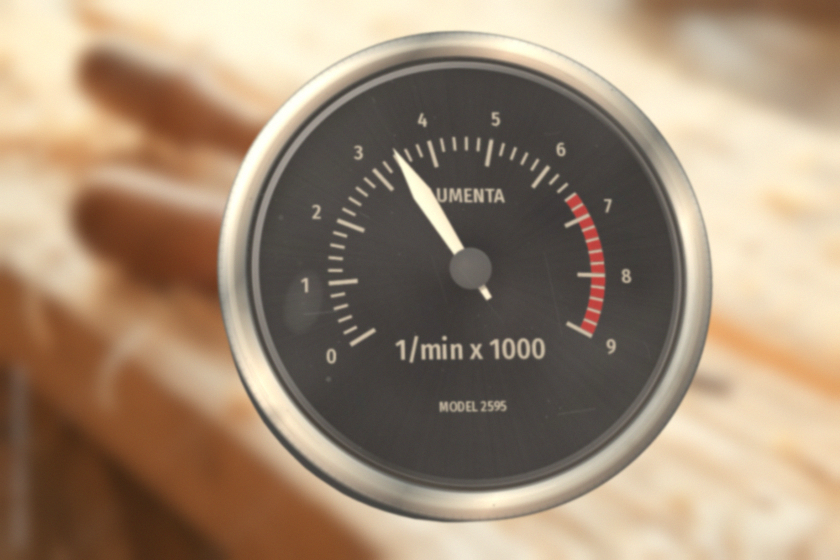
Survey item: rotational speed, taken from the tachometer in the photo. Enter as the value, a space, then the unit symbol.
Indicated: 3400 rpm
